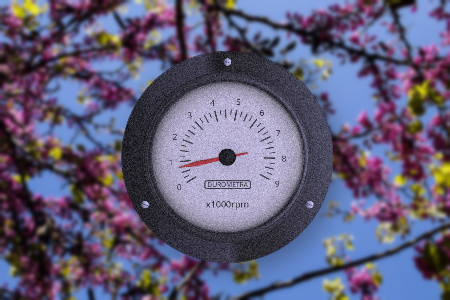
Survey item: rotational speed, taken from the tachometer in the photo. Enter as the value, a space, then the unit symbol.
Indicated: 750 rpm
